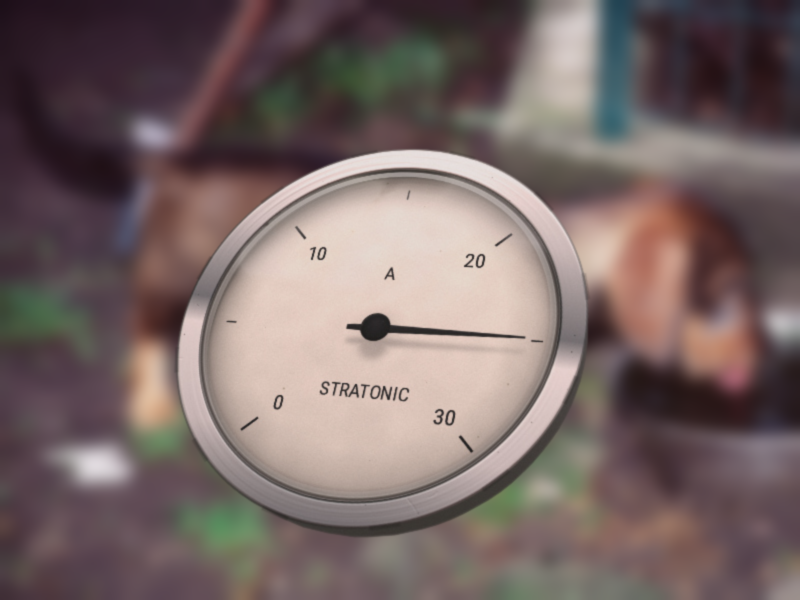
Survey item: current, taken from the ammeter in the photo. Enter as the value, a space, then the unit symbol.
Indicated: 25 A
